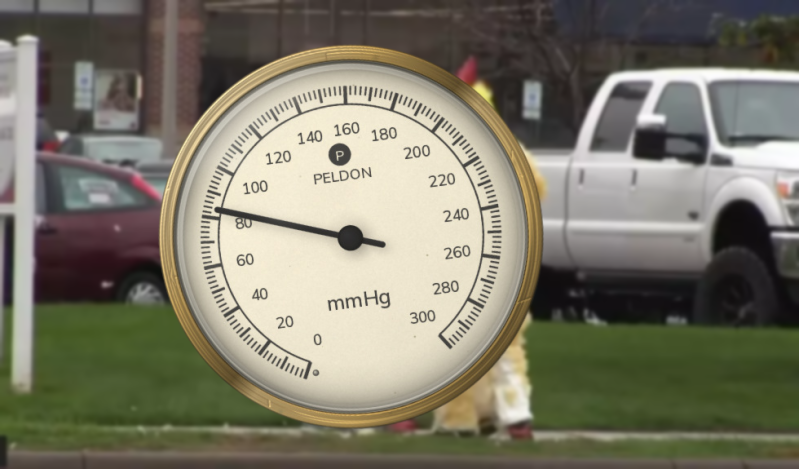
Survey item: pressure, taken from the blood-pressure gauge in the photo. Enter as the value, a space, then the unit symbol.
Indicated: 84 mmHg
